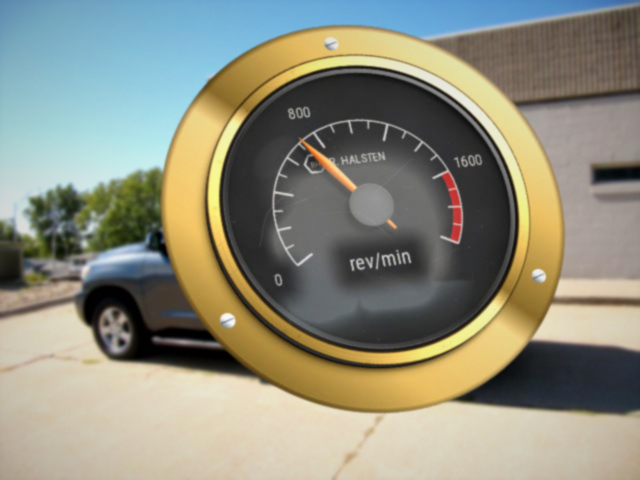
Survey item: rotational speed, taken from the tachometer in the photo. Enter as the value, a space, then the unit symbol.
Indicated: 700 rpm
